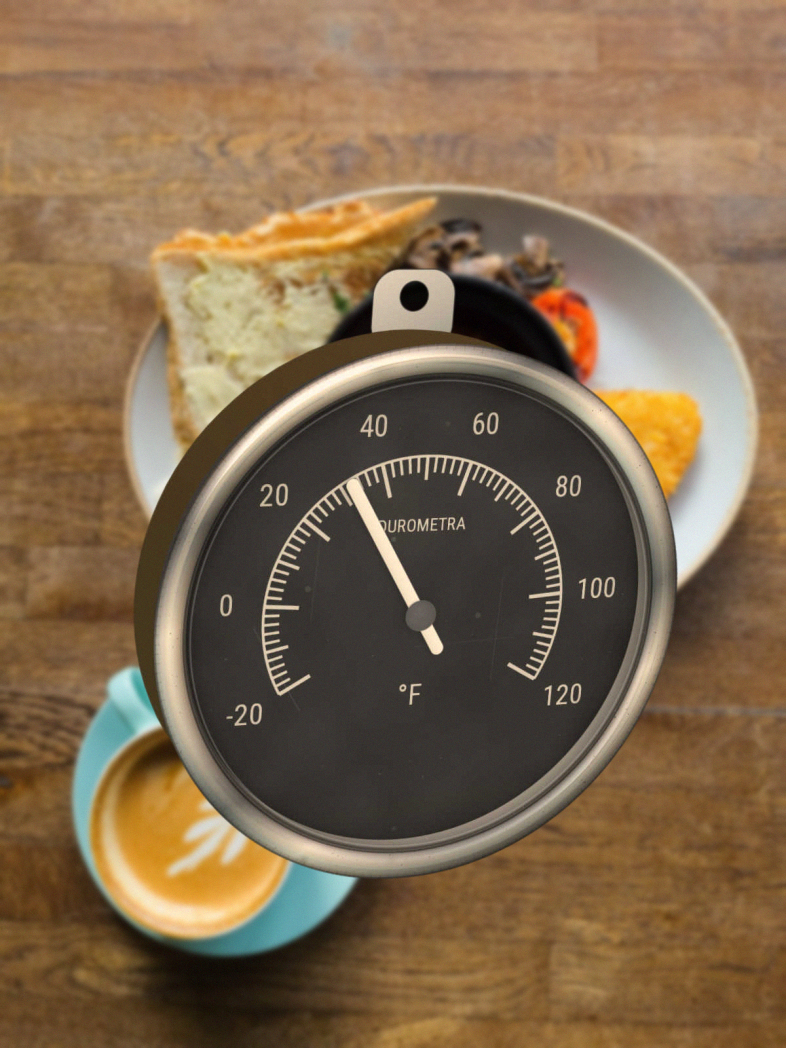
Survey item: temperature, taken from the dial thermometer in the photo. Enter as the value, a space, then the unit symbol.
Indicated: 32 °F
